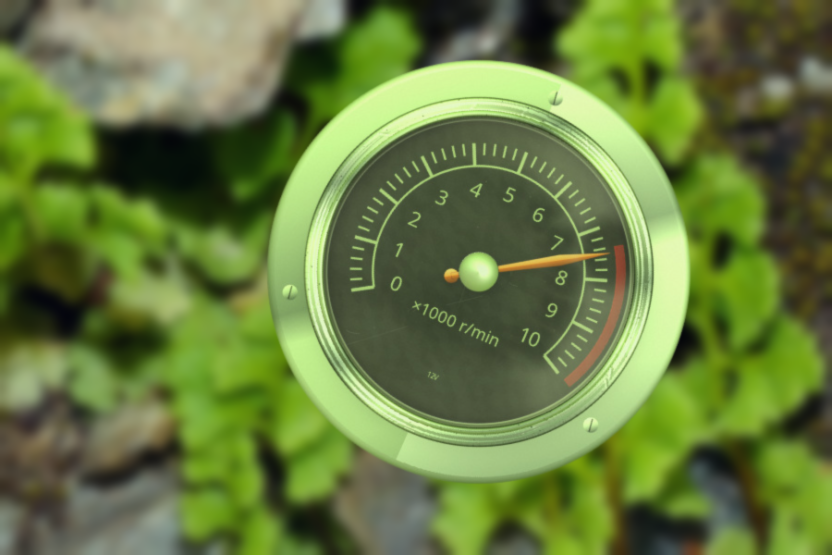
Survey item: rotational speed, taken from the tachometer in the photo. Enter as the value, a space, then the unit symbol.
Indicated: 7500 rpm
